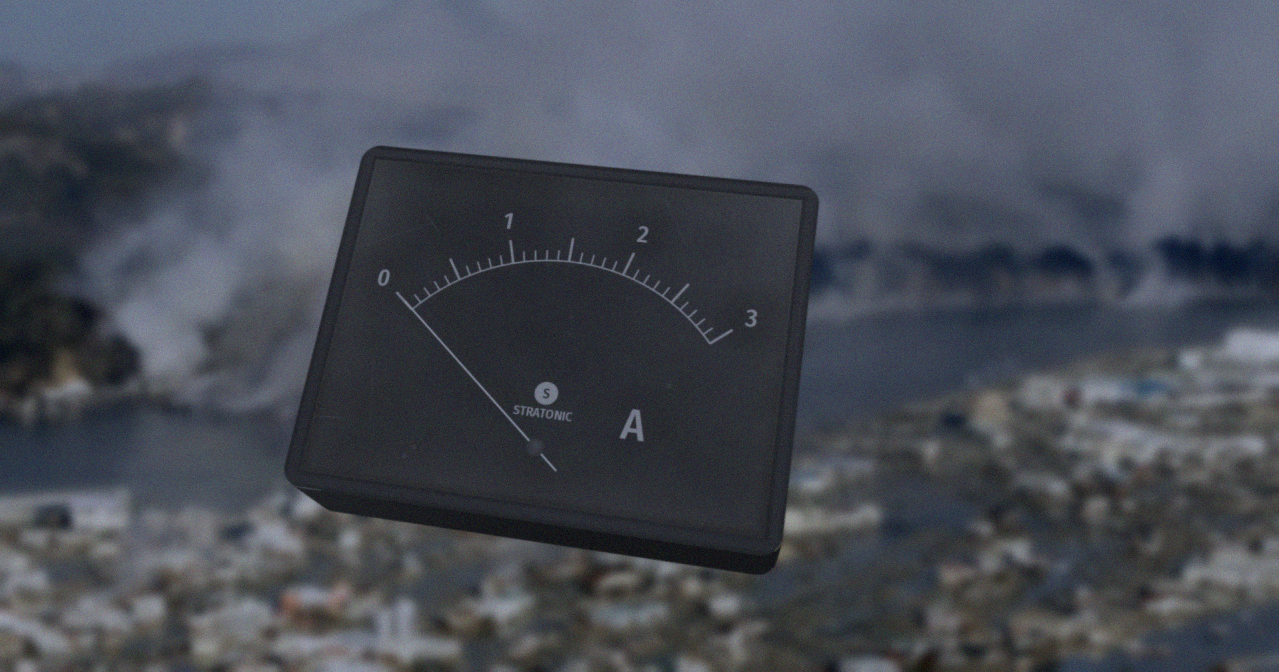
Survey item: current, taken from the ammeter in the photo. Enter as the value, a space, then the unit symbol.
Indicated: 0 A
